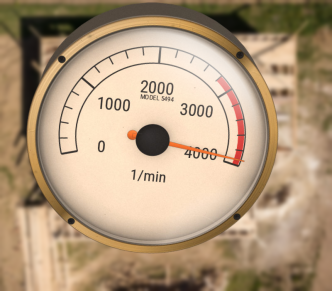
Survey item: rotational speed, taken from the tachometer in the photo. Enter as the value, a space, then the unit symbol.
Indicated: 3900 rpm
